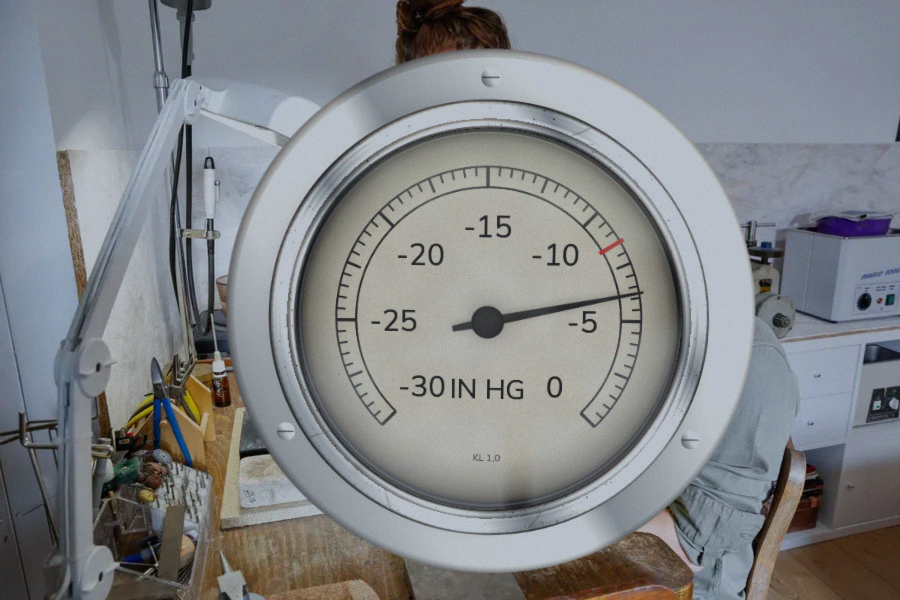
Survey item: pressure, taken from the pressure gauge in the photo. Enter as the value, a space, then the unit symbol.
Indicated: -6.25 inHg
